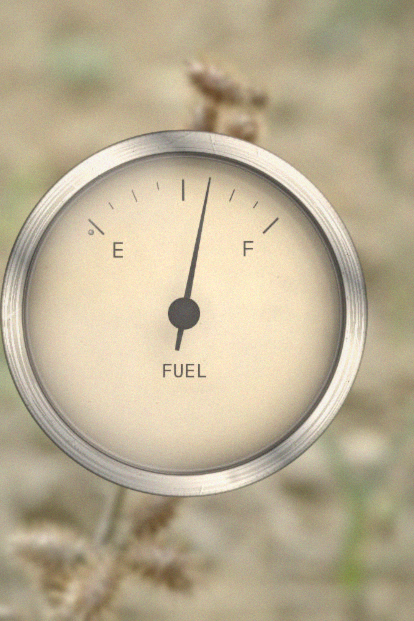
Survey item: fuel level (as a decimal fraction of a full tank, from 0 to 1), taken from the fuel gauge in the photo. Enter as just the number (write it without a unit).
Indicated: 0.625
